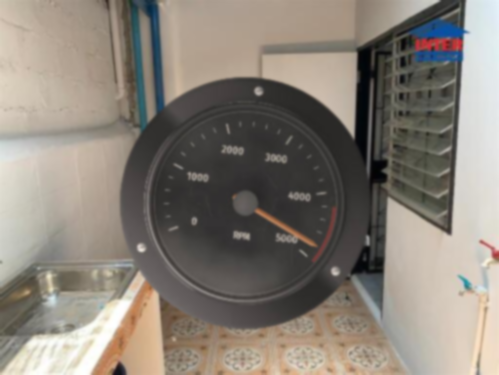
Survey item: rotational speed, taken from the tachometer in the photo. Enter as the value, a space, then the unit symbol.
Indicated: 4800 rpm
